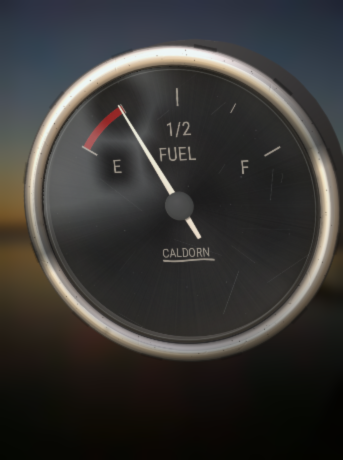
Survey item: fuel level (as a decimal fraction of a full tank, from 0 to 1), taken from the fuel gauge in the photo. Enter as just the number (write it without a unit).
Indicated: 0.25
